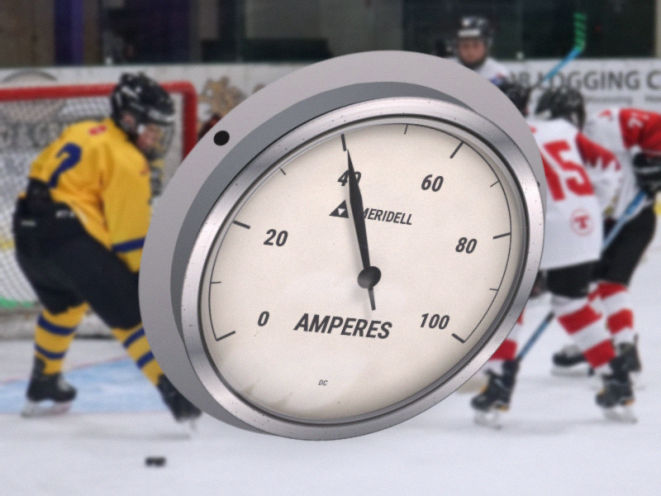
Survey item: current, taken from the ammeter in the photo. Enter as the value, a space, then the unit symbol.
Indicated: 40 A
